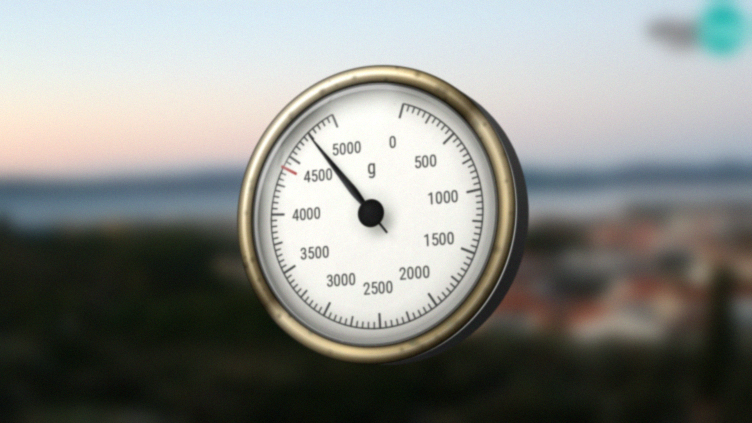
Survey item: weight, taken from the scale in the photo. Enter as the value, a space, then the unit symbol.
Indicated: 4750 g
